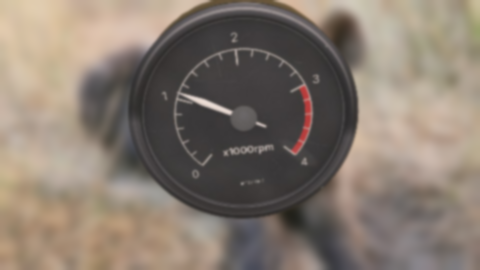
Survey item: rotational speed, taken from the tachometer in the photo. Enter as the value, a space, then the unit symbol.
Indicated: 1100 rpm
